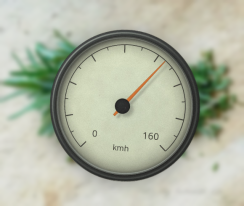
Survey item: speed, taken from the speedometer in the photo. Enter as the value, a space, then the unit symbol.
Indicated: 105 km/h
